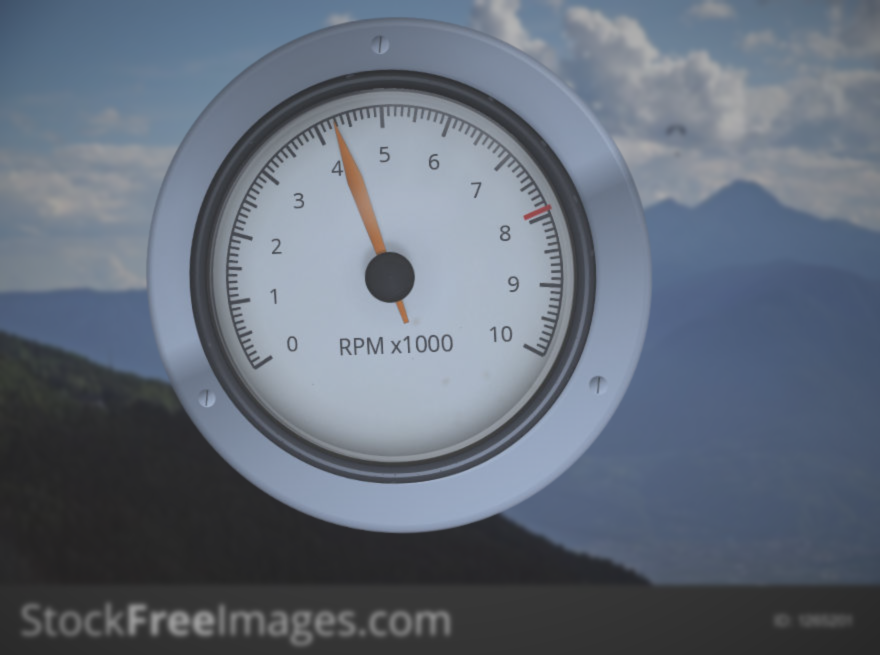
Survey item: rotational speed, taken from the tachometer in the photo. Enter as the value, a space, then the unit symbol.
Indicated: 4300 rpm
